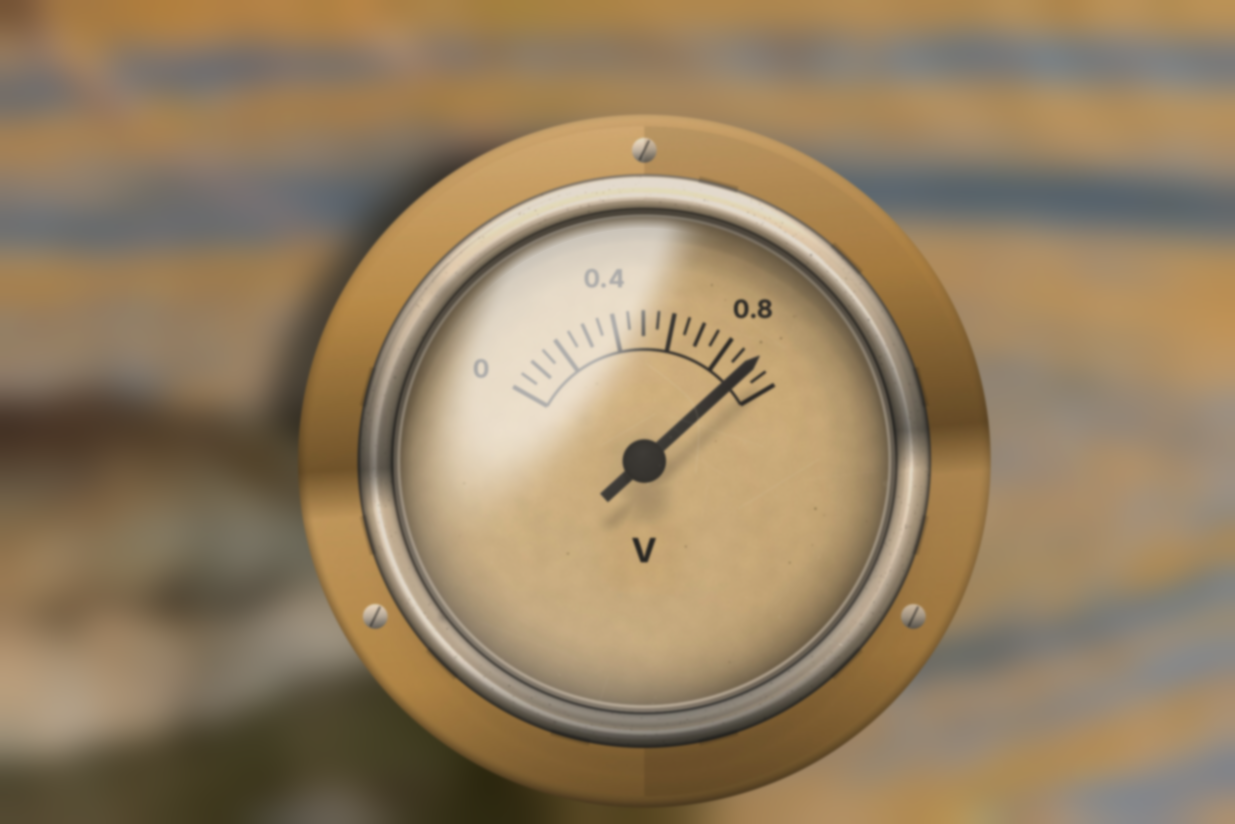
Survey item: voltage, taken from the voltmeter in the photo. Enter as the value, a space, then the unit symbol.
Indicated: 0.9 V
